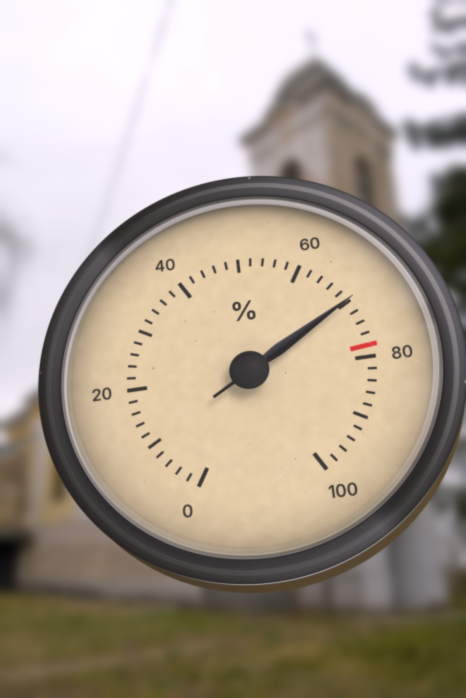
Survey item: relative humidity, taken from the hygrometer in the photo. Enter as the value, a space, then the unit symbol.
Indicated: 70 %
